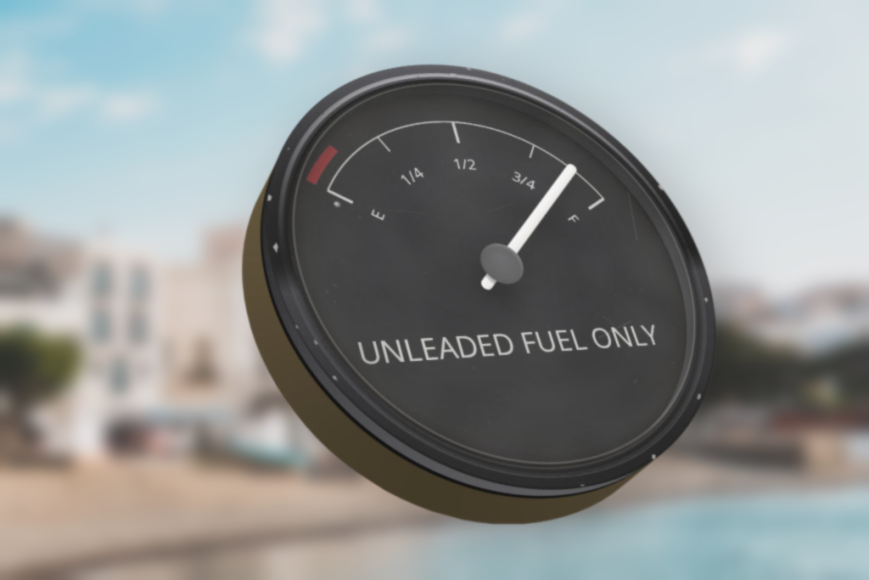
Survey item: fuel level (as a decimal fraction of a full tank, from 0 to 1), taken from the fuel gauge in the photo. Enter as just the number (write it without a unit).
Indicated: 0.875
